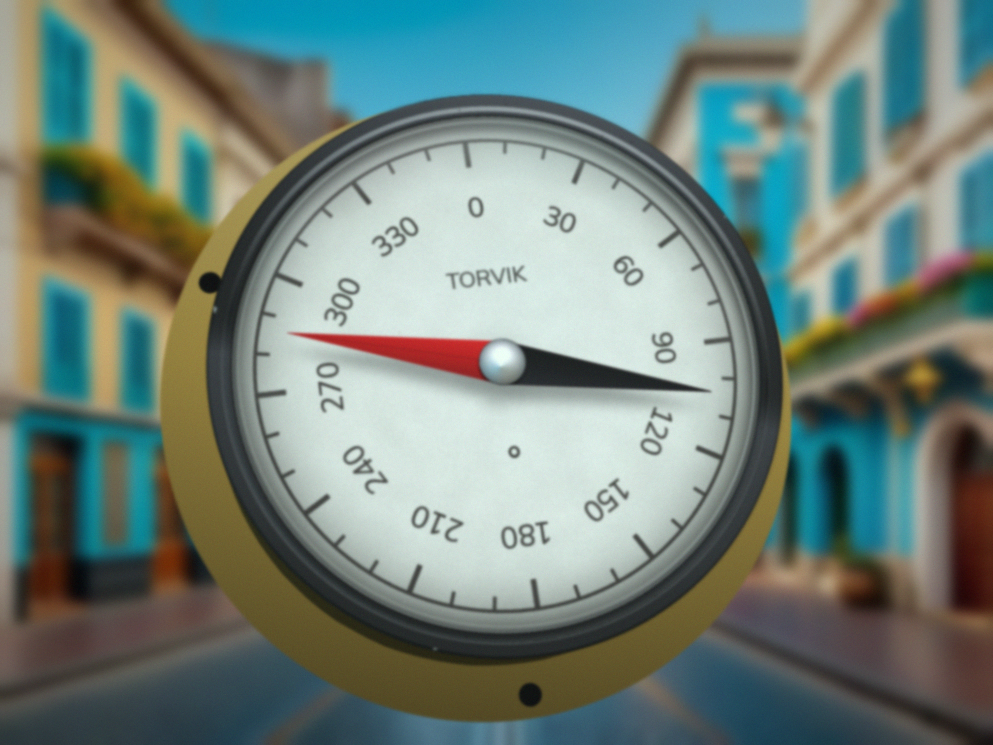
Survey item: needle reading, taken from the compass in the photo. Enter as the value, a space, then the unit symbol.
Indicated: 285 °
